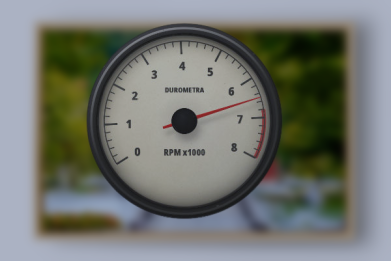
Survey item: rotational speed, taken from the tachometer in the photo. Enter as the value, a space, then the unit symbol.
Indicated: 6500 rpm
